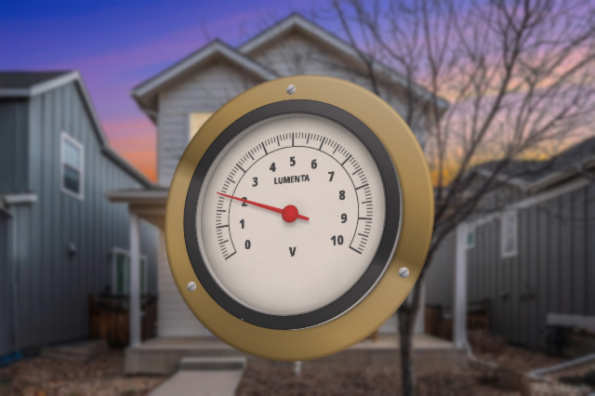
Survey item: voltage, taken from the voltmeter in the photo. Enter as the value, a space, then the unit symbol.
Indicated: 2 V
